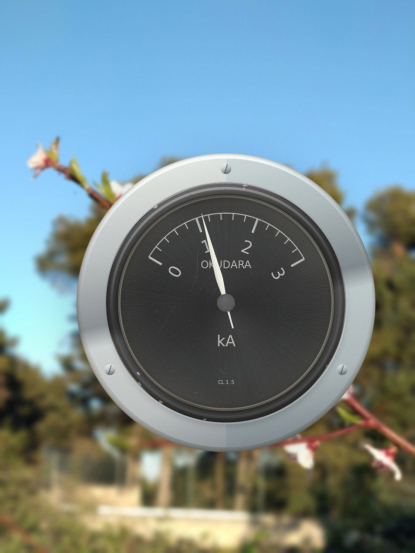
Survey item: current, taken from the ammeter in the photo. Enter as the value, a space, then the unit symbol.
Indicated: 1.1 kA
